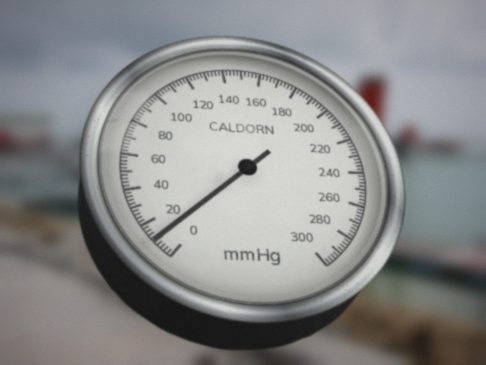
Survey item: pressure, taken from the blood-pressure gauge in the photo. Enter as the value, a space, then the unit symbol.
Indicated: 10 mmHg
